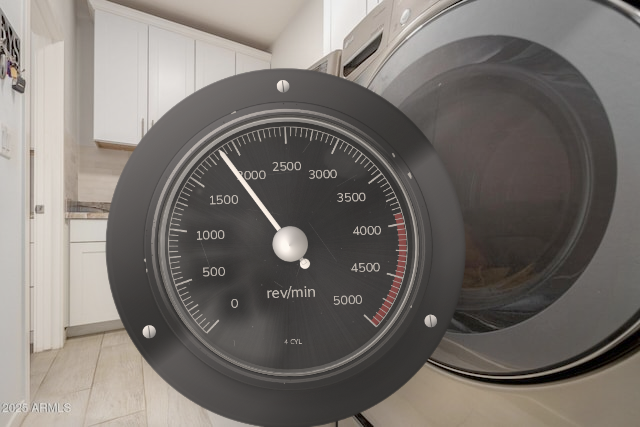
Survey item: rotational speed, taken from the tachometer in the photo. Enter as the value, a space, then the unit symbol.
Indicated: 1850 rpm
